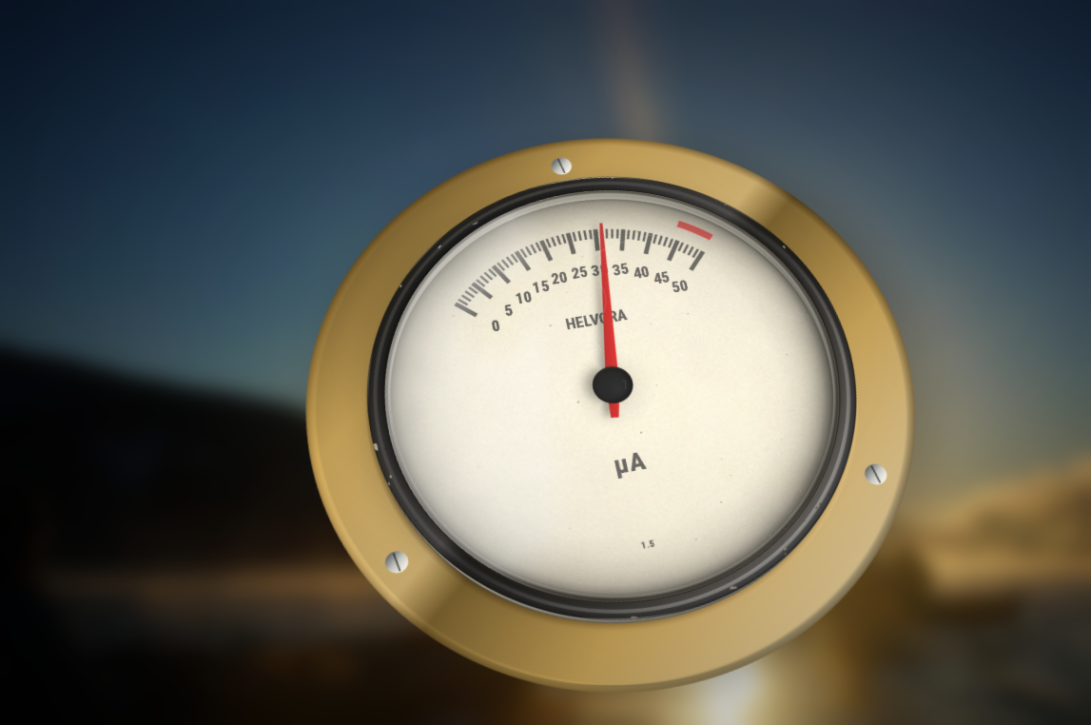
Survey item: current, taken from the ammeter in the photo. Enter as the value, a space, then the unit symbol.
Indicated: 31 µA
